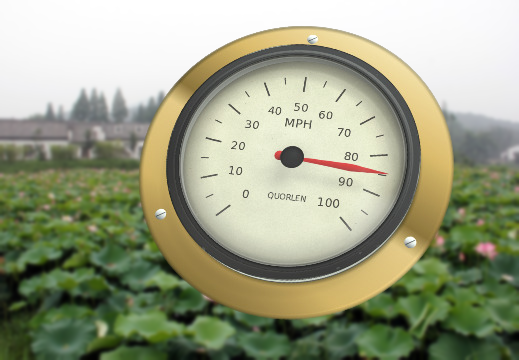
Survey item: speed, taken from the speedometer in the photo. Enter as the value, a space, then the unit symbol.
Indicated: 85 mph
